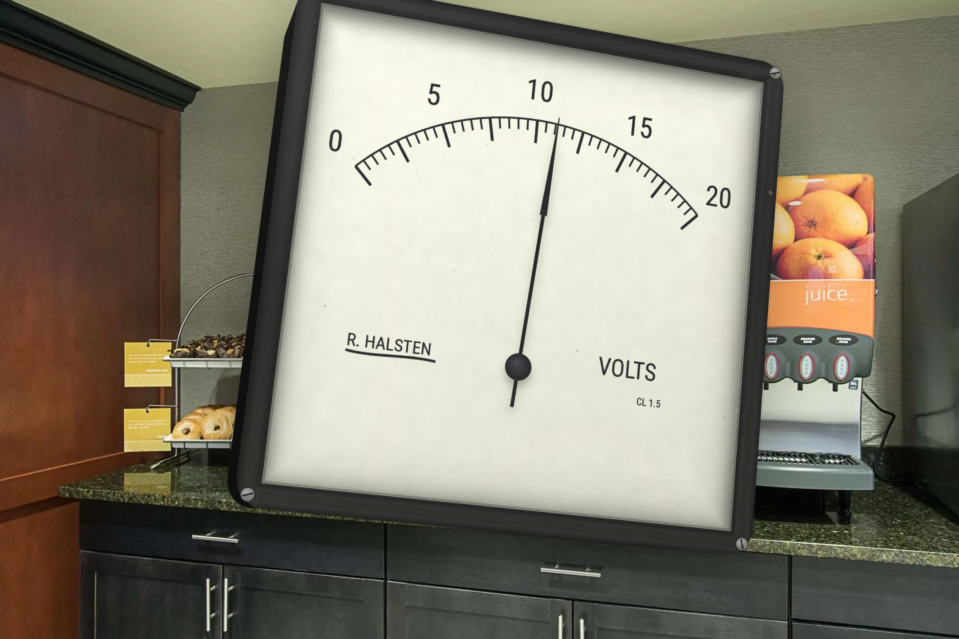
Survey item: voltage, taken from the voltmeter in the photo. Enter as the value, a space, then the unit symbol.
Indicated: 11 V
